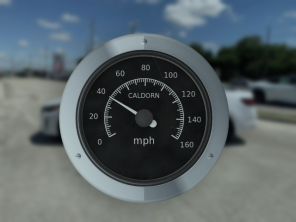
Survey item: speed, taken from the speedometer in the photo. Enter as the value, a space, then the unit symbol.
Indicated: 40 mph
